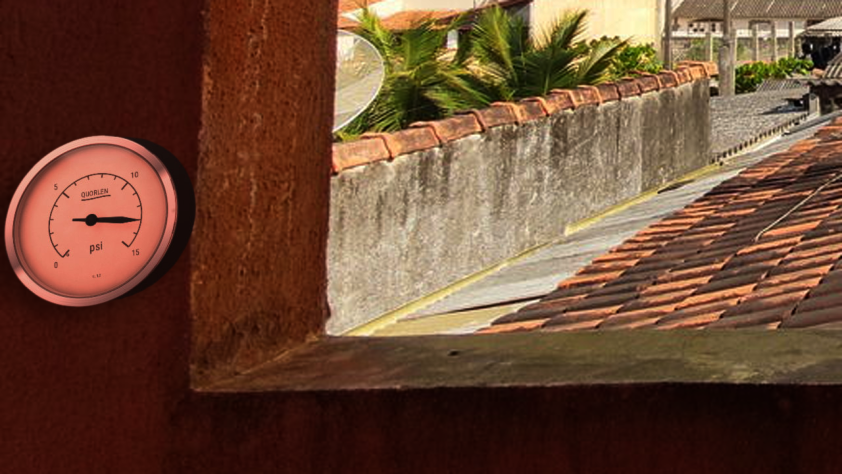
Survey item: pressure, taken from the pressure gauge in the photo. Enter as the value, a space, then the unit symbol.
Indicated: 13 psi
